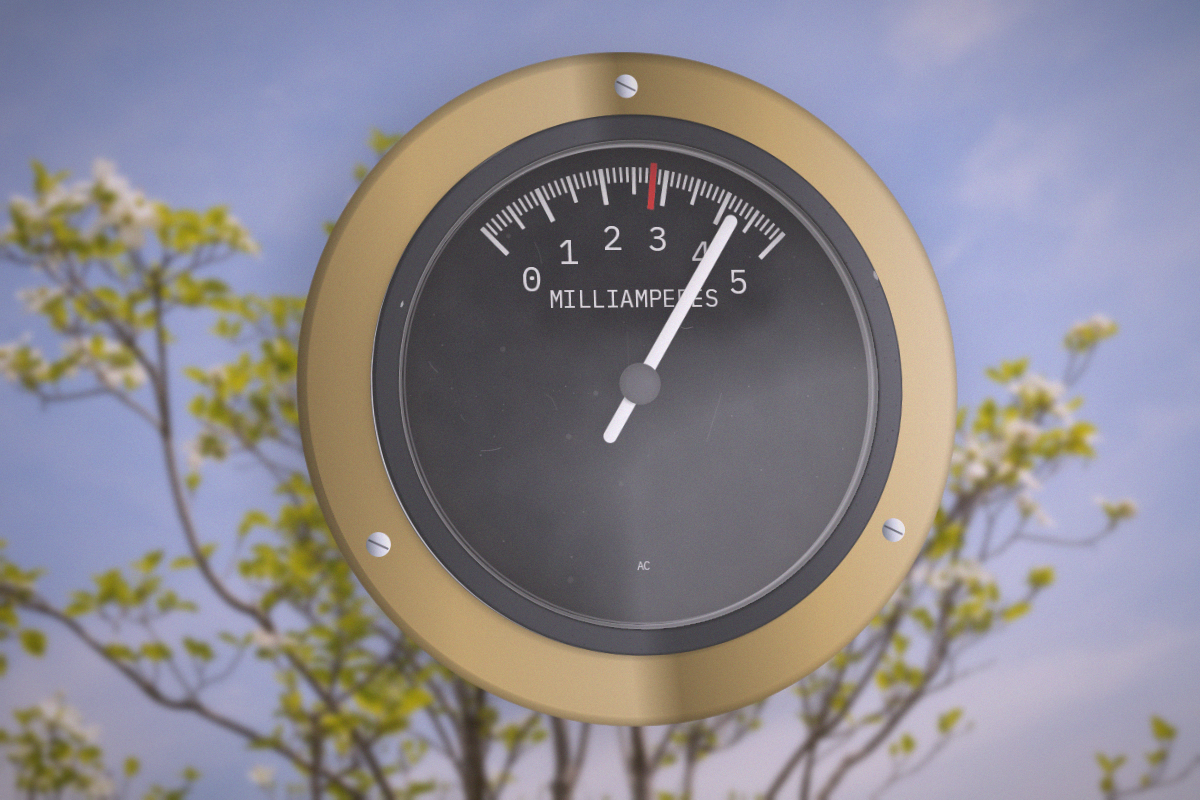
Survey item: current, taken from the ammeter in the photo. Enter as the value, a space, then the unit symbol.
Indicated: 4.2 mA
